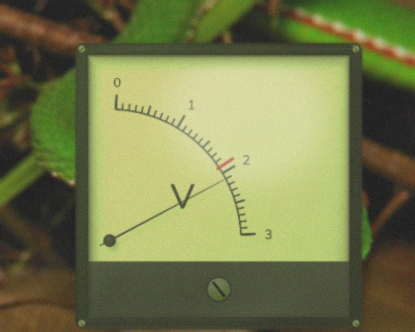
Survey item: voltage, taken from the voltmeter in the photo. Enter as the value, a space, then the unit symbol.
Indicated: 2.1 V
